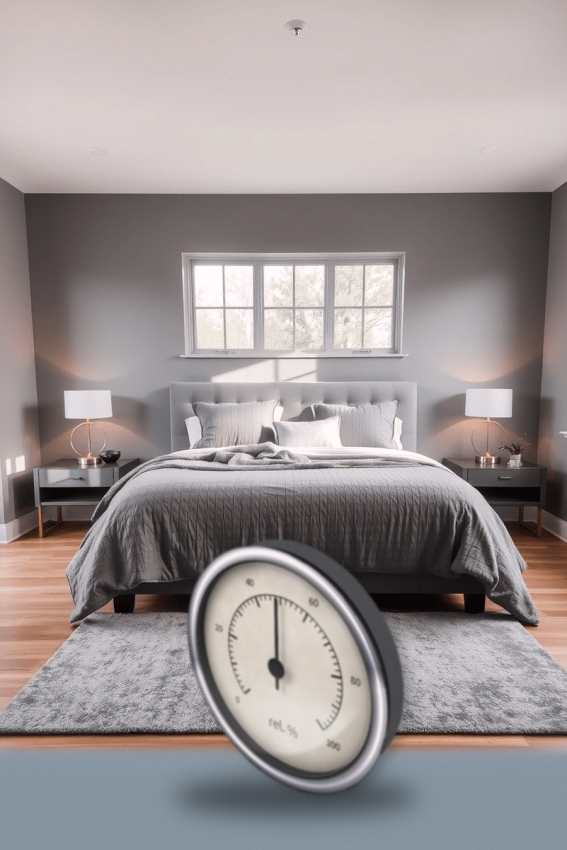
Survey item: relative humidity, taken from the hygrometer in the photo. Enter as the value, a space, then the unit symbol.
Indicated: 50 %
